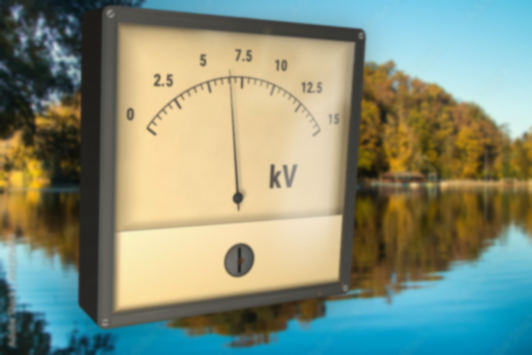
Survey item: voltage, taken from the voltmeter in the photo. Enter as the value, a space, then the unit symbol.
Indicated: 6.5 kV
